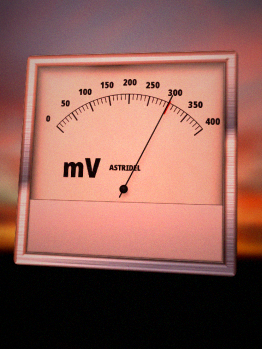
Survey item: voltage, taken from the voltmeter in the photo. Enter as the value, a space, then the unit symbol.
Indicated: 300 mV
